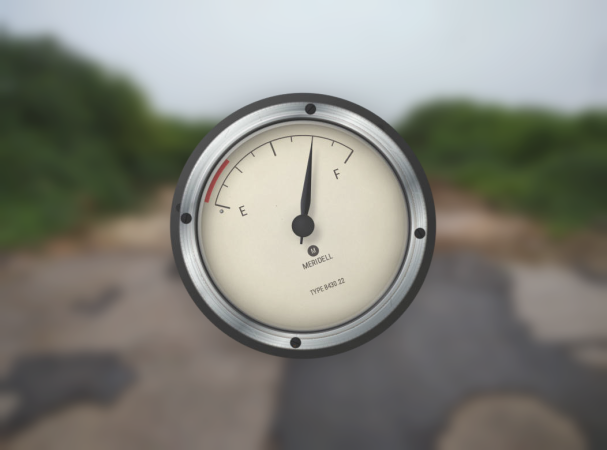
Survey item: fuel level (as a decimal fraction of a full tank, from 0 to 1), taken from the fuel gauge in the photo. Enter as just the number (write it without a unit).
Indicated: 0.75
